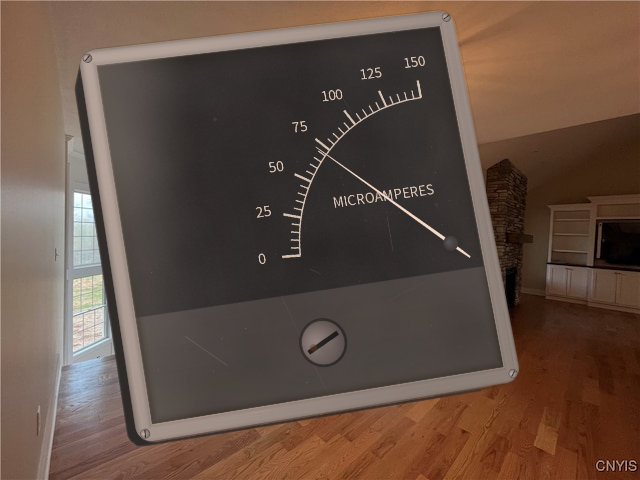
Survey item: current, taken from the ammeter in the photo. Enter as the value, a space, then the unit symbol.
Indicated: 70 µA
